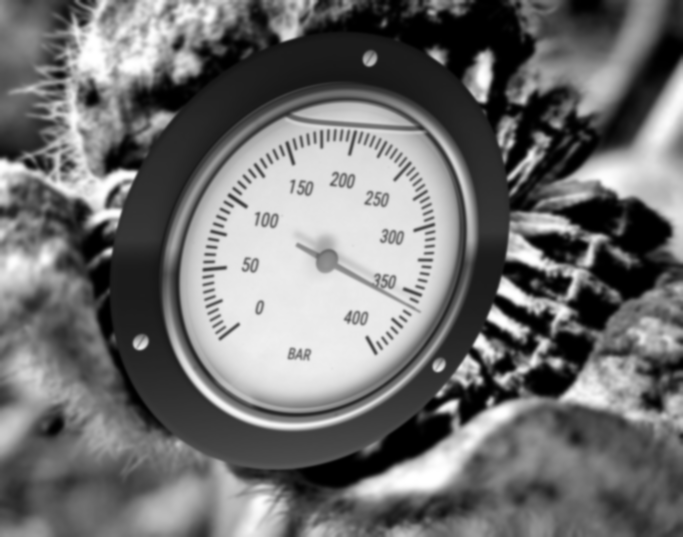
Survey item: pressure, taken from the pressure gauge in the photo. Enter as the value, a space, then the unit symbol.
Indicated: 360 bar
